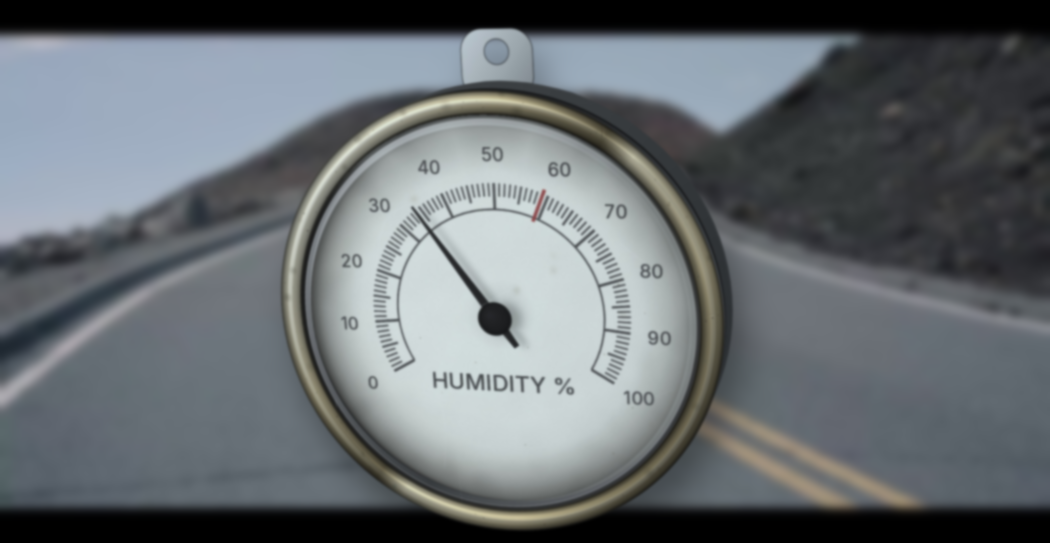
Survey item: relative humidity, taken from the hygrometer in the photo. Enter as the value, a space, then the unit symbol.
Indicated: 35 %
